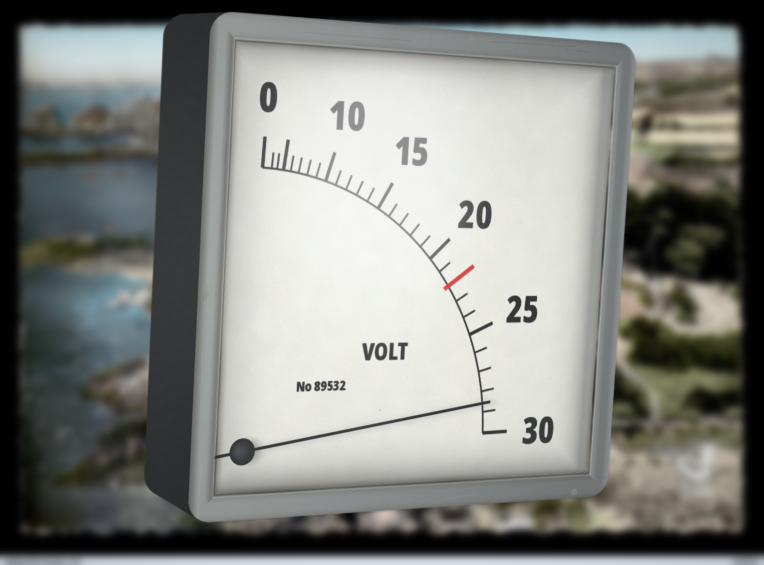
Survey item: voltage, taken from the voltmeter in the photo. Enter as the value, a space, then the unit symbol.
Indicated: 28.5 V
